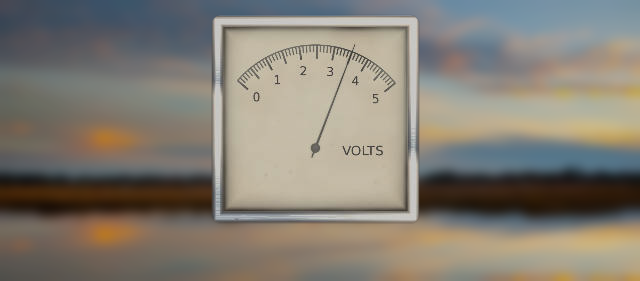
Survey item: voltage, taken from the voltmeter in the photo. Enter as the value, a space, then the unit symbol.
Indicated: 3.5 V
